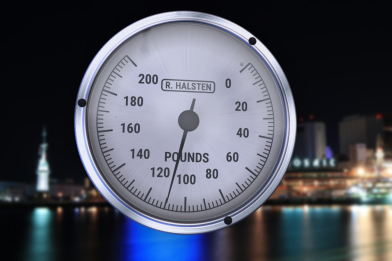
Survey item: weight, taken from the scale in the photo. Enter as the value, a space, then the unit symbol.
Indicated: 110 lb
